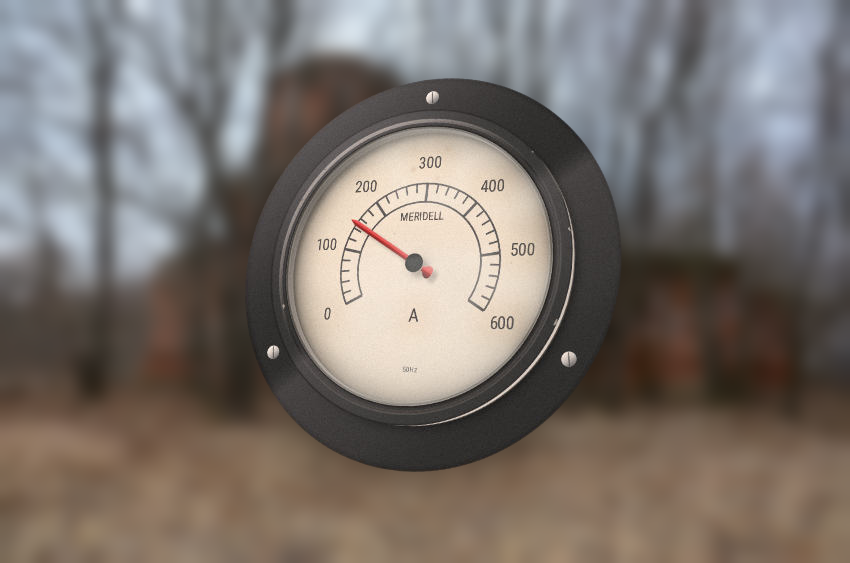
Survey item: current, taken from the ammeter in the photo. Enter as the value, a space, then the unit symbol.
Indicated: 150 A
